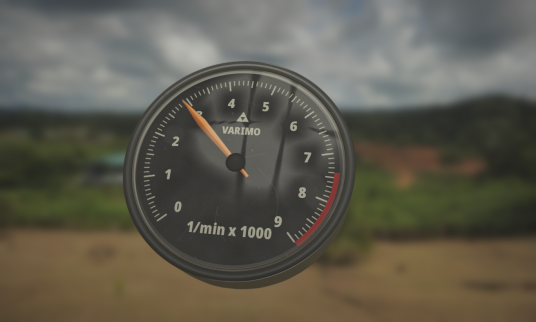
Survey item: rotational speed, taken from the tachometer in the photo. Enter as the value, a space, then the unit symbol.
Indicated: 2900 rpm
